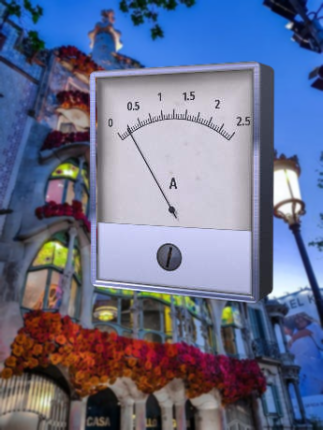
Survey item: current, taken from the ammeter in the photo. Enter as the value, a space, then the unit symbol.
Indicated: 0.25 A
